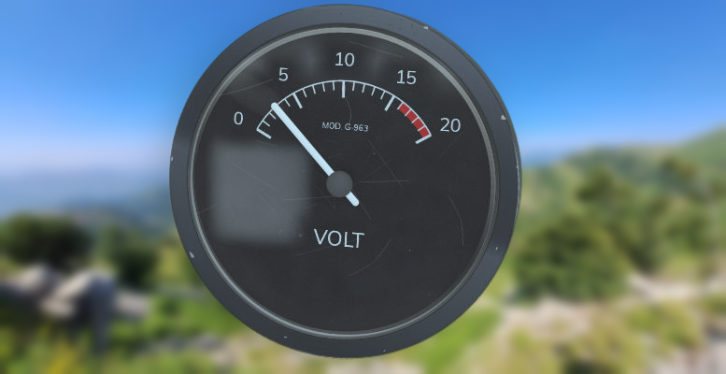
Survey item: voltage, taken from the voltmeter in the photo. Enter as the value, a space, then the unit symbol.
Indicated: 3 V
